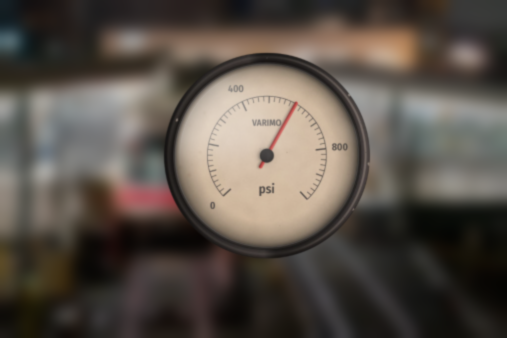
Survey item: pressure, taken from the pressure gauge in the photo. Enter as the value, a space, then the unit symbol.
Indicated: 600 psi
